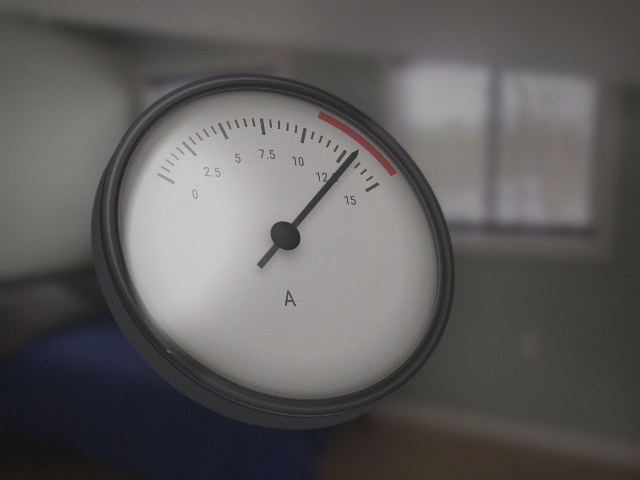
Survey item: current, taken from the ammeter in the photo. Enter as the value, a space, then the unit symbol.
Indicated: 13 A
